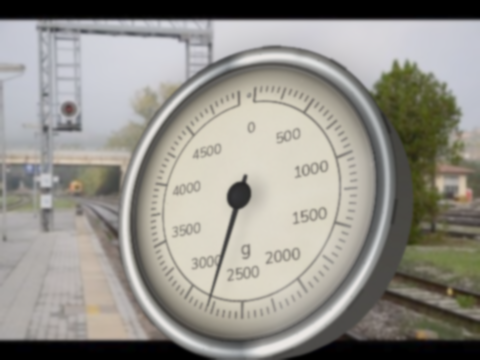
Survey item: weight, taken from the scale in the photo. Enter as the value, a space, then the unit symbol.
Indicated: 2750 g
